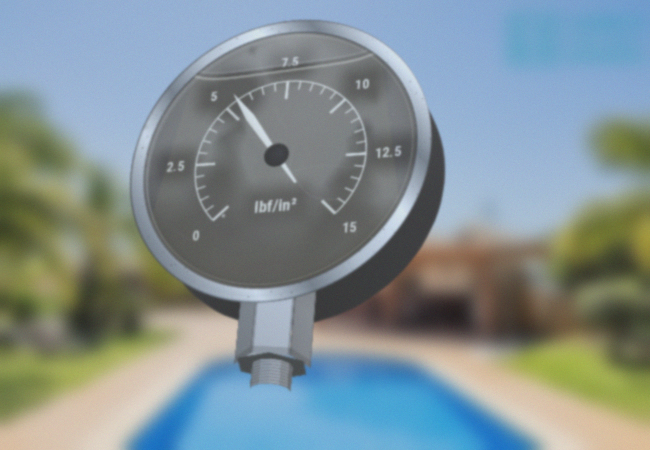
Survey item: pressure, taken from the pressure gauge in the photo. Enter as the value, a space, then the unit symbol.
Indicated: 5.5 psi
